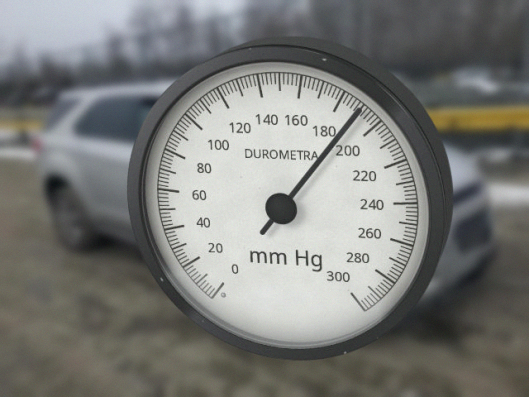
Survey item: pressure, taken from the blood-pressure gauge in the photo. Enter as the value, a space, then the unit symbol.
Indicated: 190 mmHg
